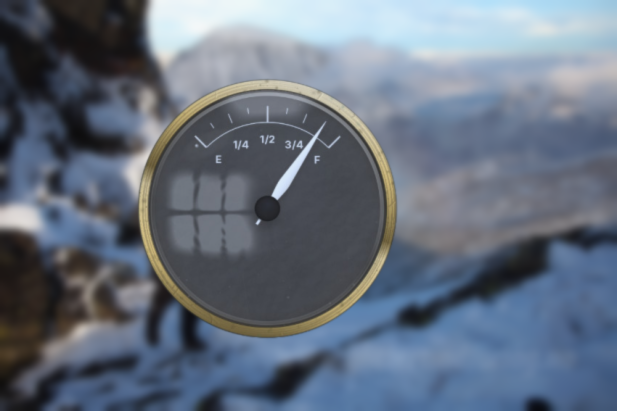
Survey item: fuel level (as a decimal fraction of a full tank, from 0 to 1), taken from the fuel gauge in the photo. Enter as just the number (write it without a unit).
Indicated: 0.875
